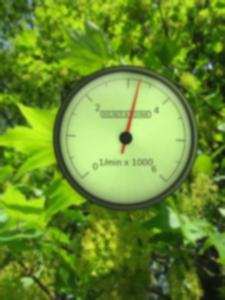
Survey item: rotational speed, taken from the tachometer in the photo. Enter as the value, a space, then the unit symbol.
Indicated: 3250 rpm
